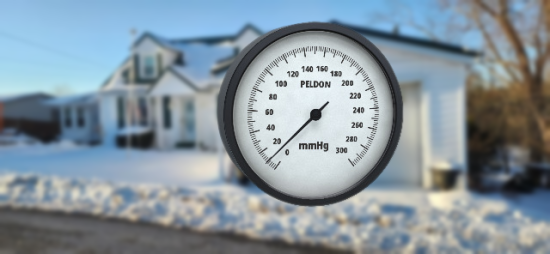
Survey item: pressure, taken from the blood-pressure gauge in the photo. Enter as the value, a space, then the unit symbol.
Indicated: 10 mmHg
